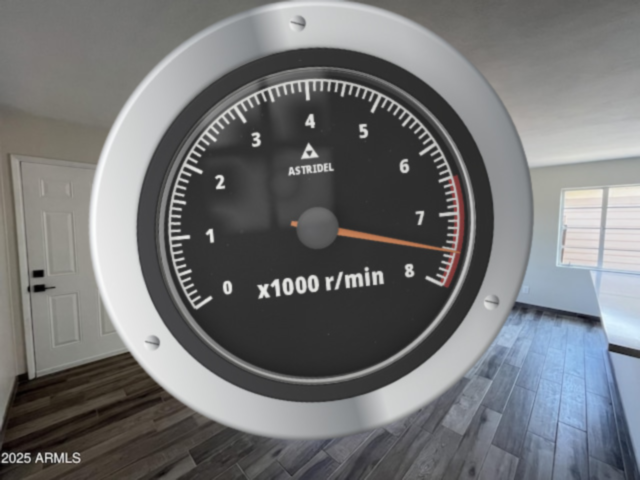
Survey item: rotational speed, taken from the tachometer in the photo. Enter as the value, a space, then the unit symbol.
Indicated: 7500 rpm
